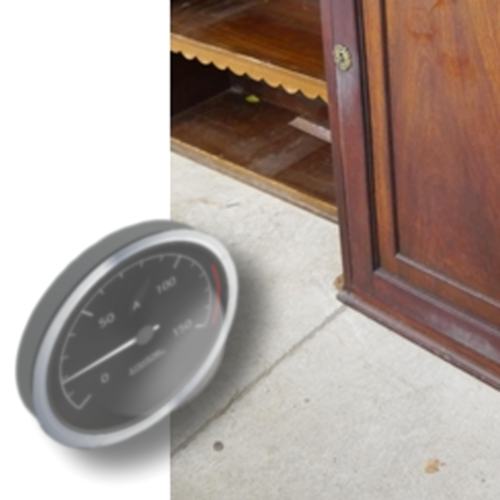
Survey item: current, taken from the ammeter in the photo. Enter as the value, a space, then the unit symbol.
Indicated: 20 A
